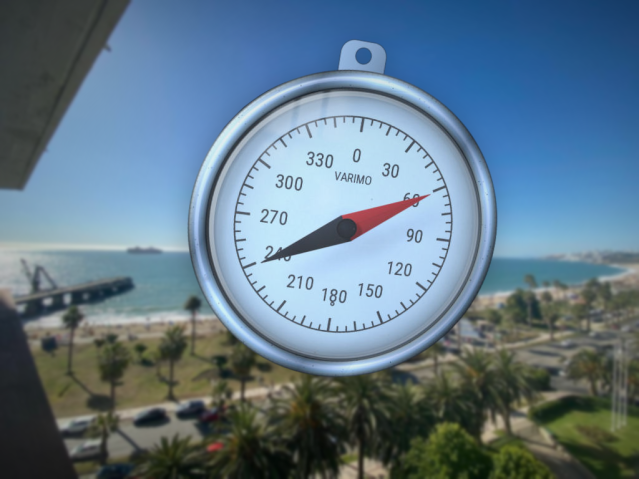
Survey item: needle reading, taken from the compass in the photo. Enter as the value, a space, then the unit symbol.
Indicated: 60 °
